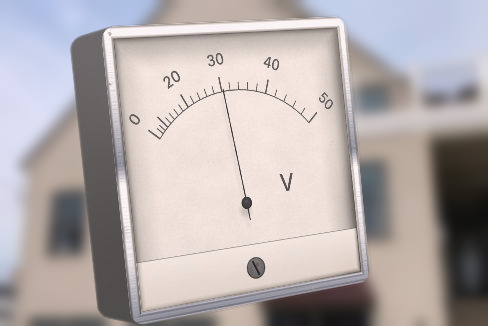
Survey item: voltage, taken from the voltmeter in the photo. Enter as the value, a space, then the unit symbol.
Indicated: 30 V
